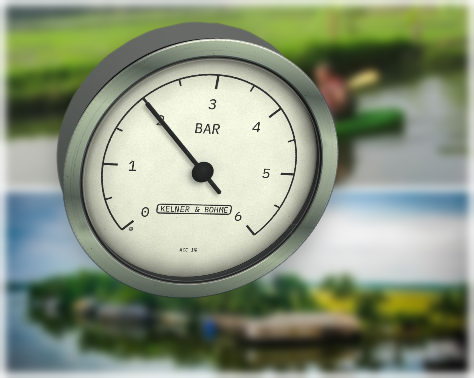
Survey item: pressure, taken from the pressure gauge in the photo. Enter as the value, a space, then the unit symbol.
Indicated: 2 bar
